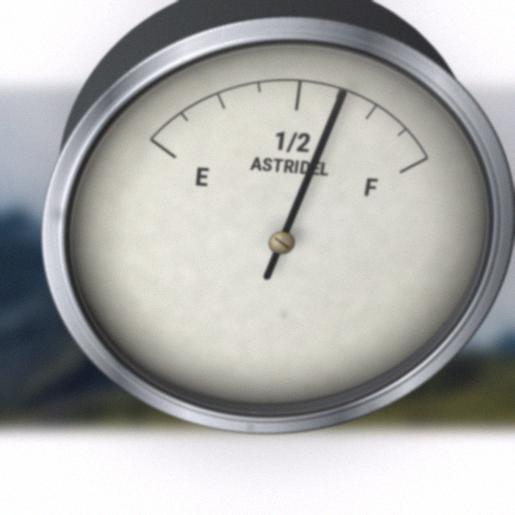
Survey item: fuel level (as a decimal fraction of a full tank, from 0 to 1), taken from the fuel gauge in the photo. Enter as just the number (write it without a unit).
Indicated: 0.625
